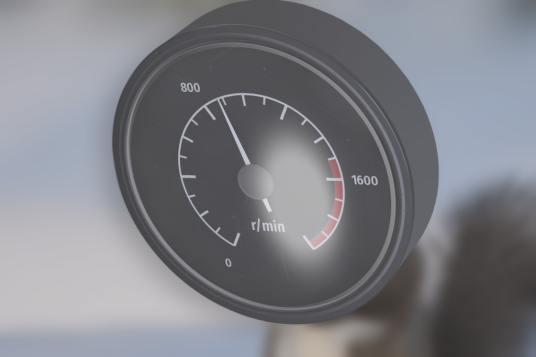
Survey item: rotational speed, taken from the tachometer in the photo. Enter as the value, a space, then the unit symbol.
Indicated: 900 rpm
